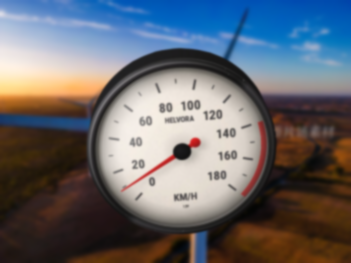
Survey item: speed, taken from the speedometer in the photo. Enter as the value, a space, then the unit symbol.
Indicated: 10 km/h
